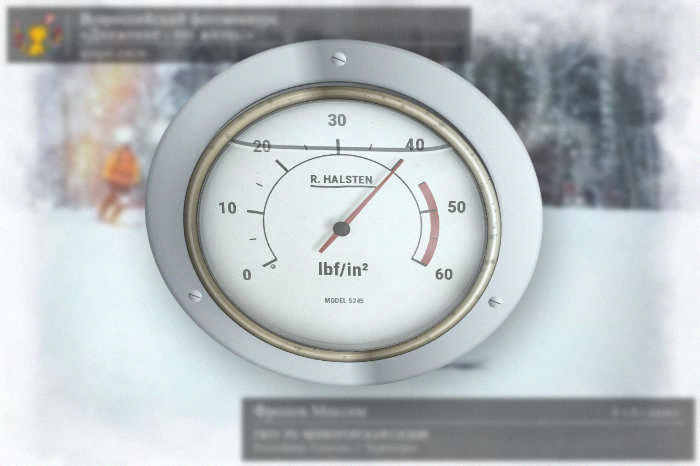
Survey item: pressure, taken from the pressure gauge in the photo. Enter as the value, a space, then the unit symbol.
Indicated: 40 psi
